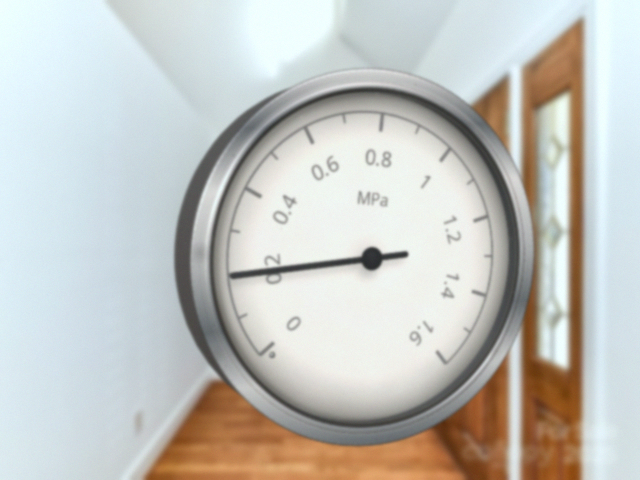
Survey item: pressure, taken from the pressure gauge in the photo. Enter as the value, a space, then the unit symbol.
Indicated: 0.2 MPa
